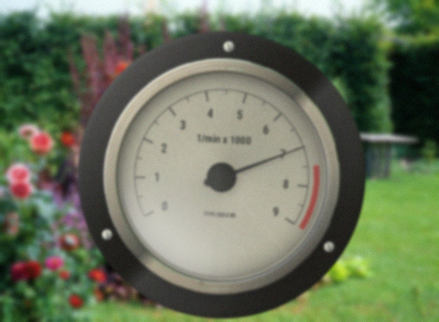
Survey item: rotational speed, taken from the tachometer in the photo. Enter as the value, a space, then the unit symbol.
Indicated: 7000 rpm
